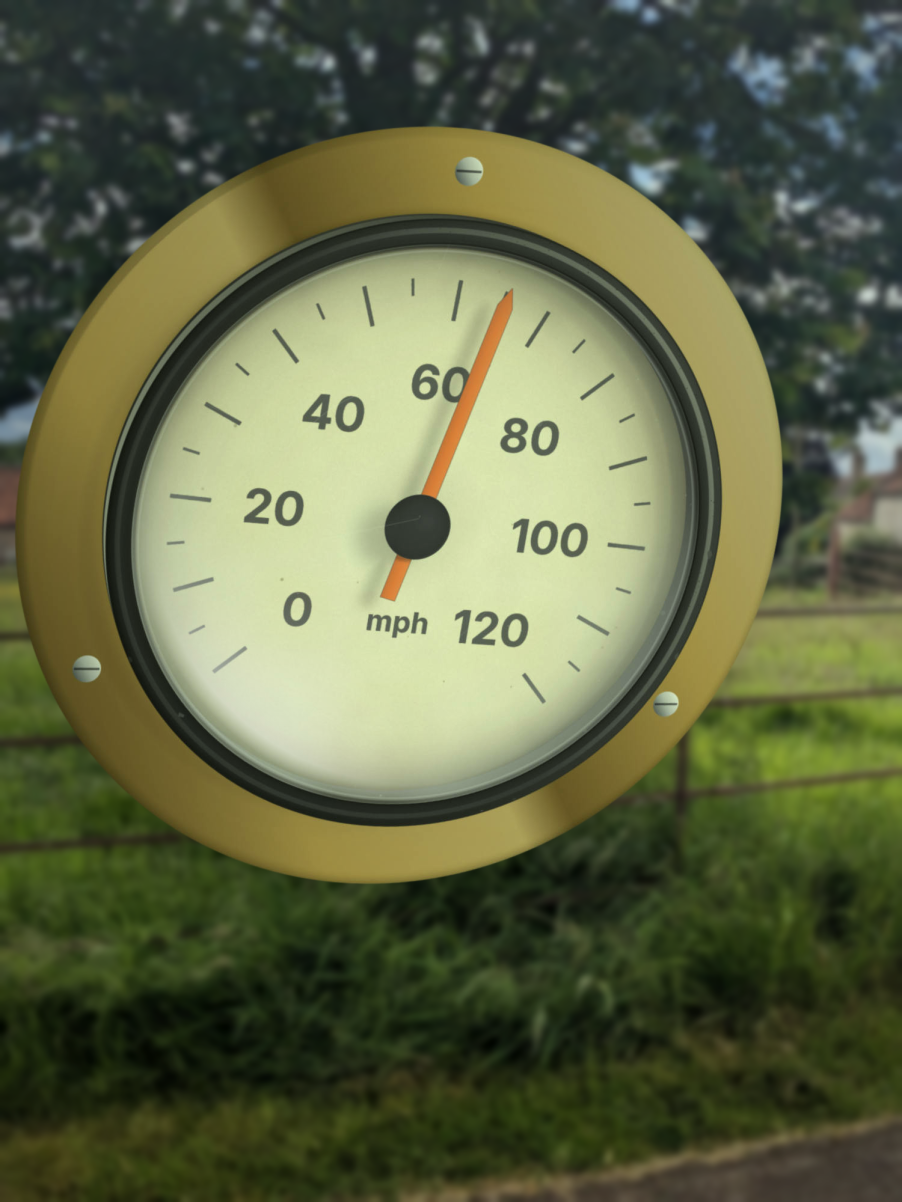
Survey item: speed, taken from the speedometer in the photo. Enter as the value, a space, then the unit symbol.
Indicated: 65 mph
